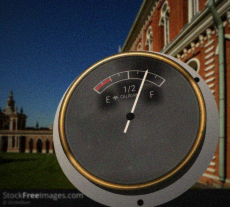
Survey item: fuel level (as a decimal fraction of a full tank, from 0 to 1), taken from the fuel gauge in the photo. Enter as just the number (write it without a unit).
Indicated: 0.75
